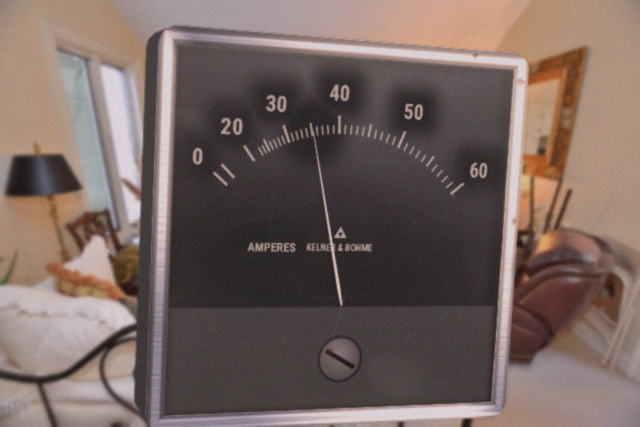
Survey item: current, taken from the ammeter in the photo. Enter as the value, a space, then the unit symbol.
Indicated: 35 A
